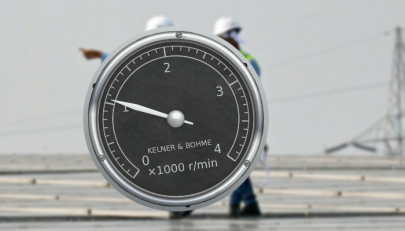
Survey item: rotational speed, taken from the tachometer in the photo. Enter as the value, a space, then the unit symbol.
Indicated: 1050 rpm
